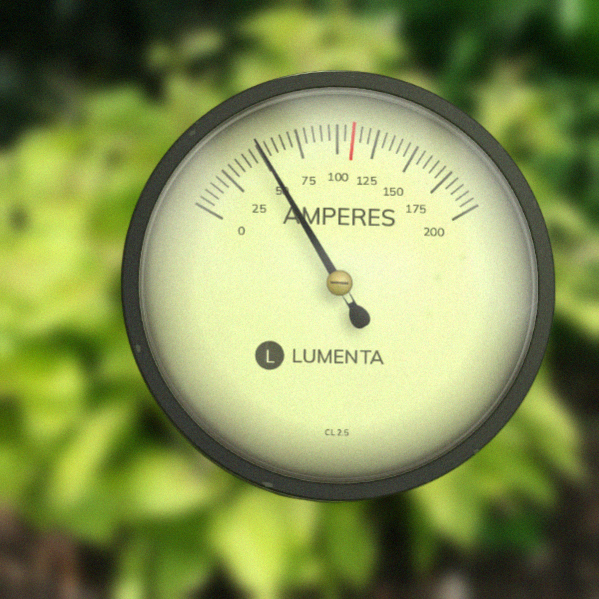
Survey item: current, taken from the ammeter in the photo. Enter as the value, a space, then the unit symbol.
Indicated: 50 A
